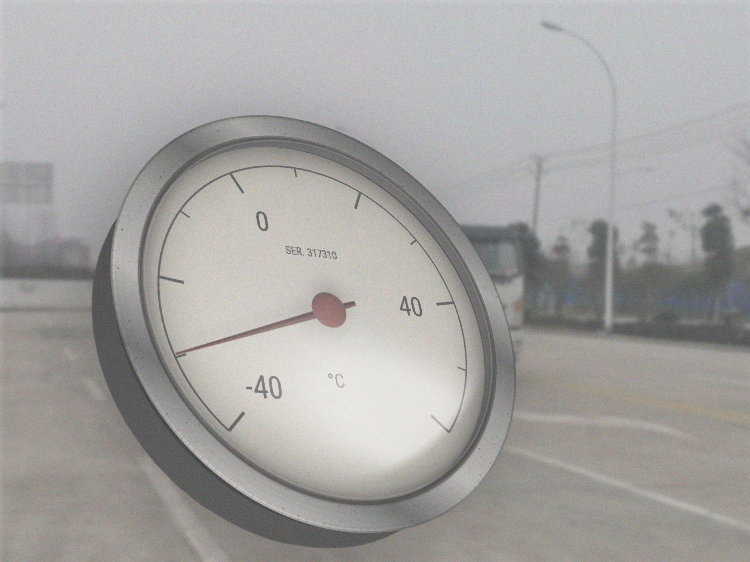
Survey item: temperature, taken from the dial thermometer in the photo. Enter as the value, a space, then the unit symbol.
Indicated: -30 °C
